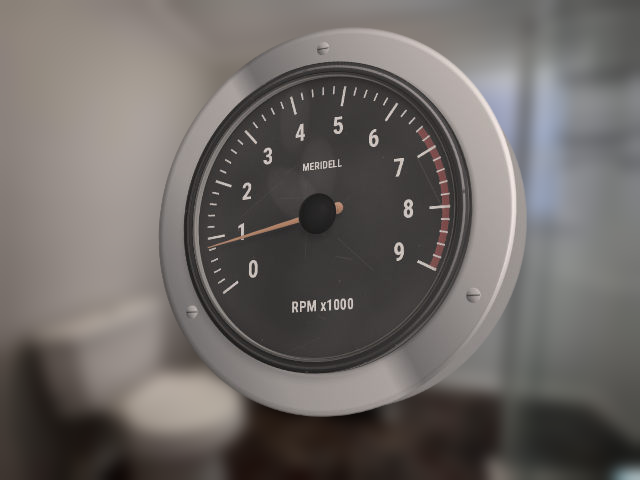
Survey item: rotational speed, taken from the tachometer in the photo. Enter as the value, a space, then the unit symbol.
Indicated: 800 rpm
